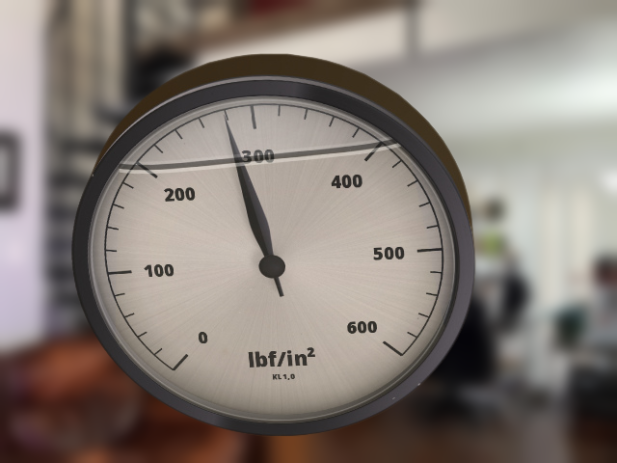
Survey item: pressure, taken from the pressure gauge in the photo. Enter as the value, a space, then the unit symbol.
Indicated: 280 psi
